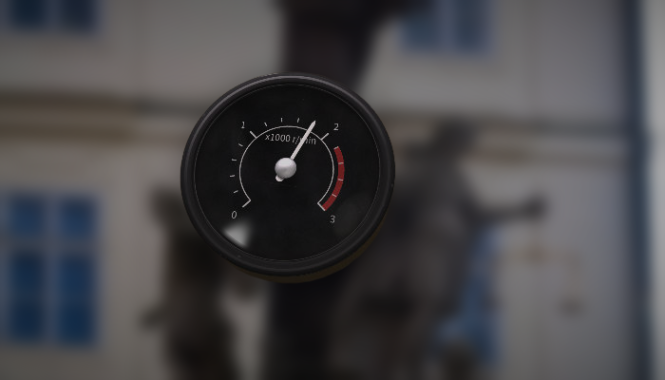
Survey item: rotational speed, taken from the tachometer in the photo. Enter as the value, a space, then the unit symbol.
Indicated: 1800 rpm
